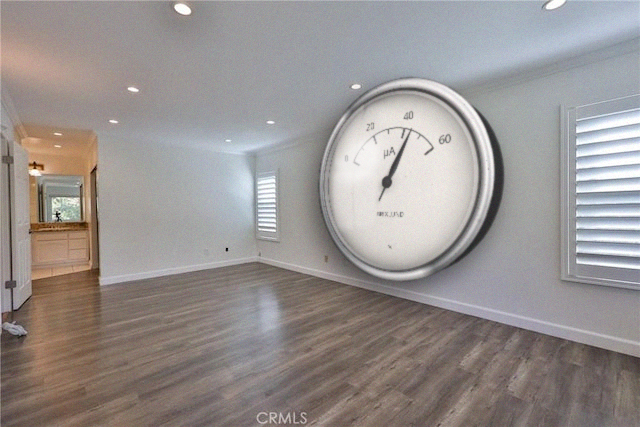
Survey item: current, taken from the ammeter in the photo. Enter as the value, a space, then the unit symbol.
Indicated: 45 µA
